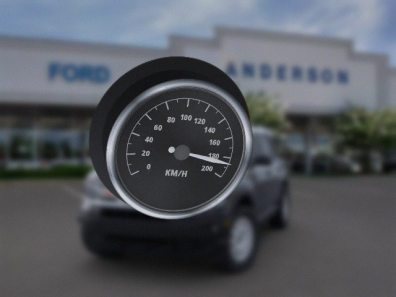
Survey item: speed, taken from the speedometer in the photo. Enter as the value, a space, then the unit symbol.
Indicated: 185 km/h
